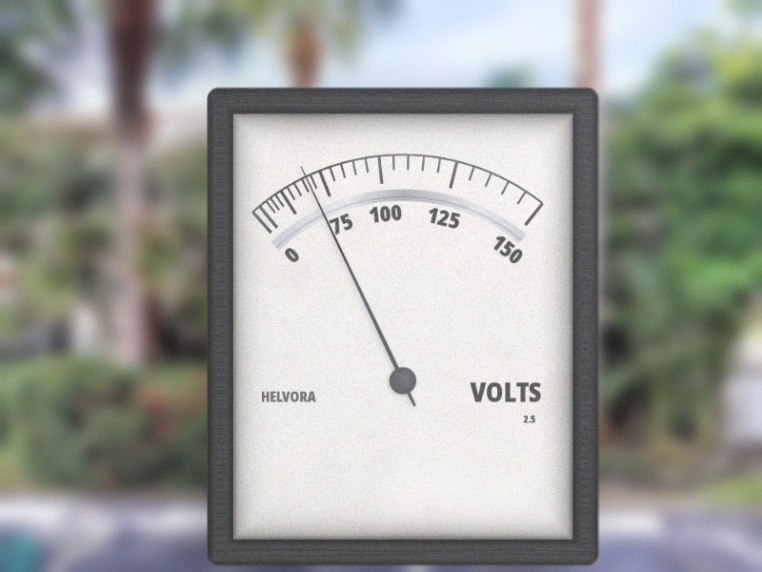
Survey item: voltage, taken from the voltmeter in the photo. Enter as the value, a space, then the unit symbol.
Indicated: 67.5 V
